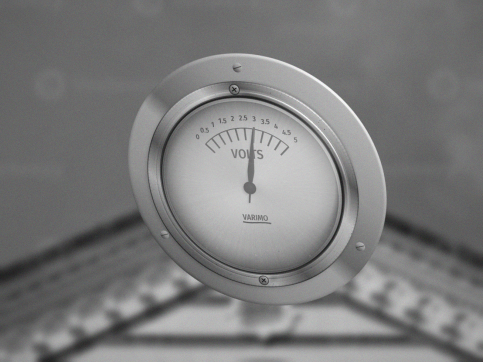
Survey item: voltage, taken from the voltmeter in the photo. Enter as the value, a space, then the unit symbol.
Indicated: 3 V
